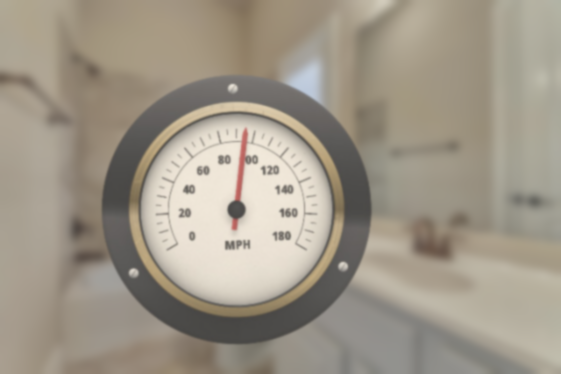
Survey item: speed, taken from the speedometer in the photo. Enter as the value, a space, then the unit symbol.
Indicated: 95 mph
